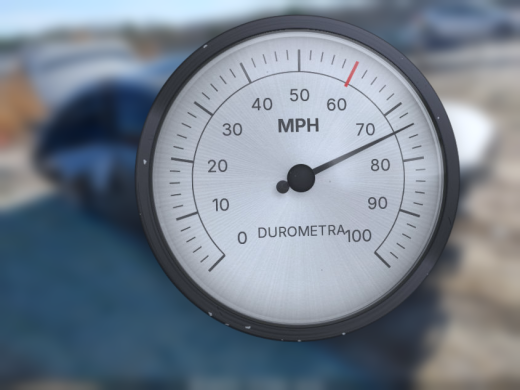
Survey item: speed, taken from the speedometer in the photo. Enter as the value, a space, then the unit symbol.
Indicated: 74 mph
